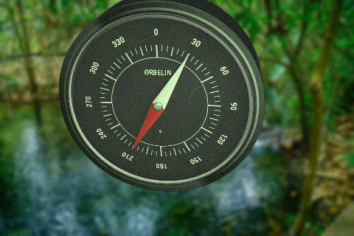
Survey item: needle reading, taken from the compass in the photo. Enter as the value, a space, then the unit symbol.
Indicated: 210 °
